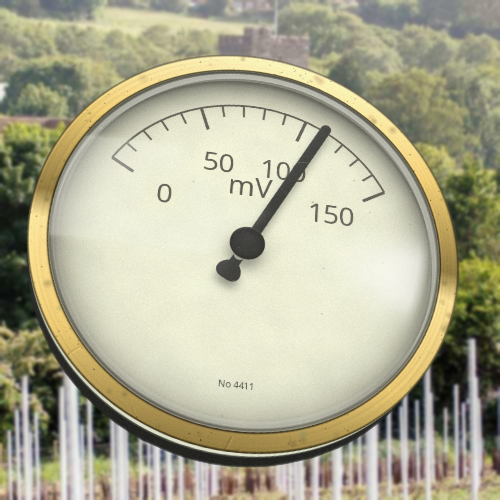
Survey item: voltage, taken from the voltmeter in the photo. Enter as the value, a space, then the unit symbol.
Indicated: 110 mV
